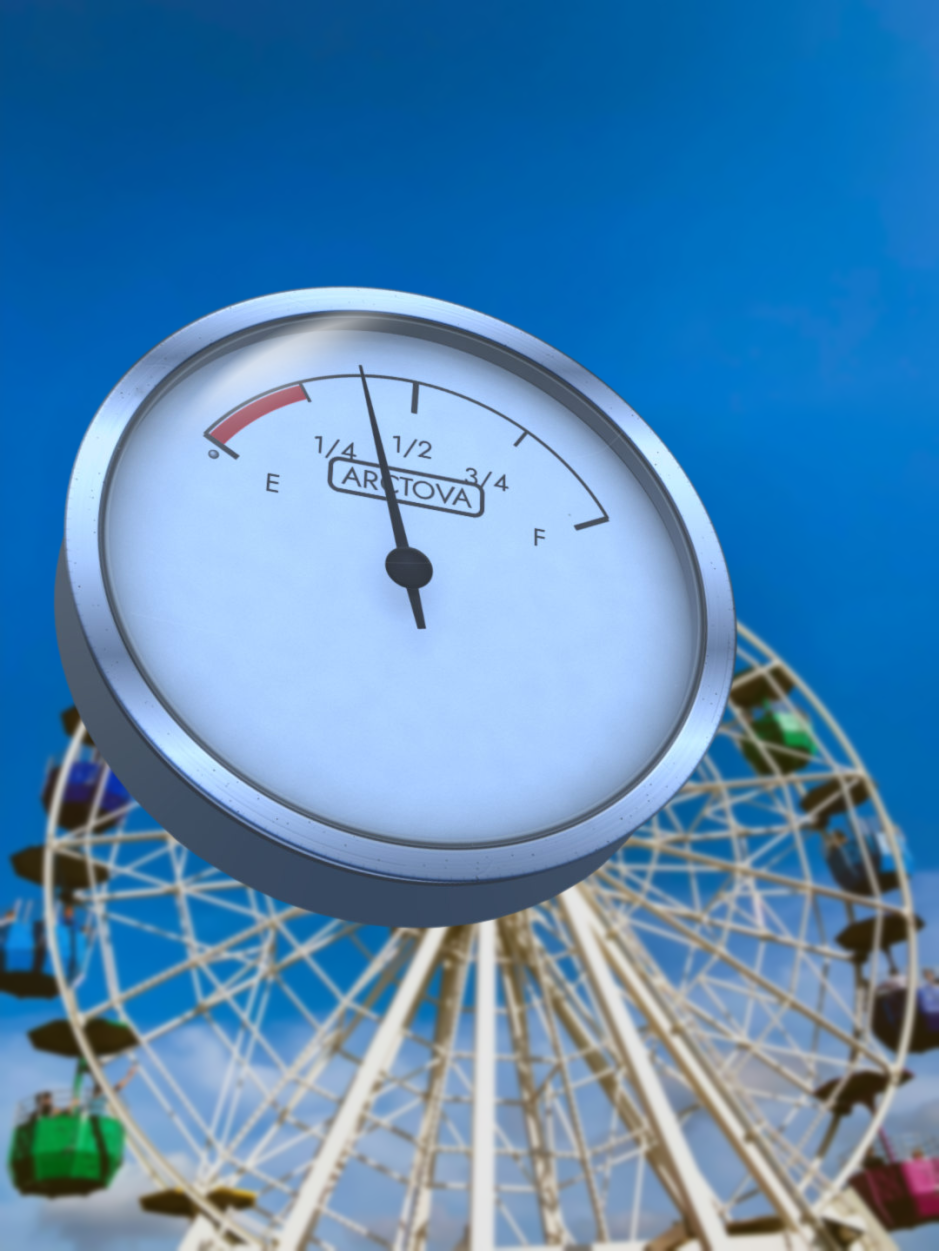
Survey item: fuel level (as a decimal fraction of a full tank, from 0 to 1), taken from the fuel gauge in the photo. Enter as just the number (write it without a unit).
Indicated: 0.375
